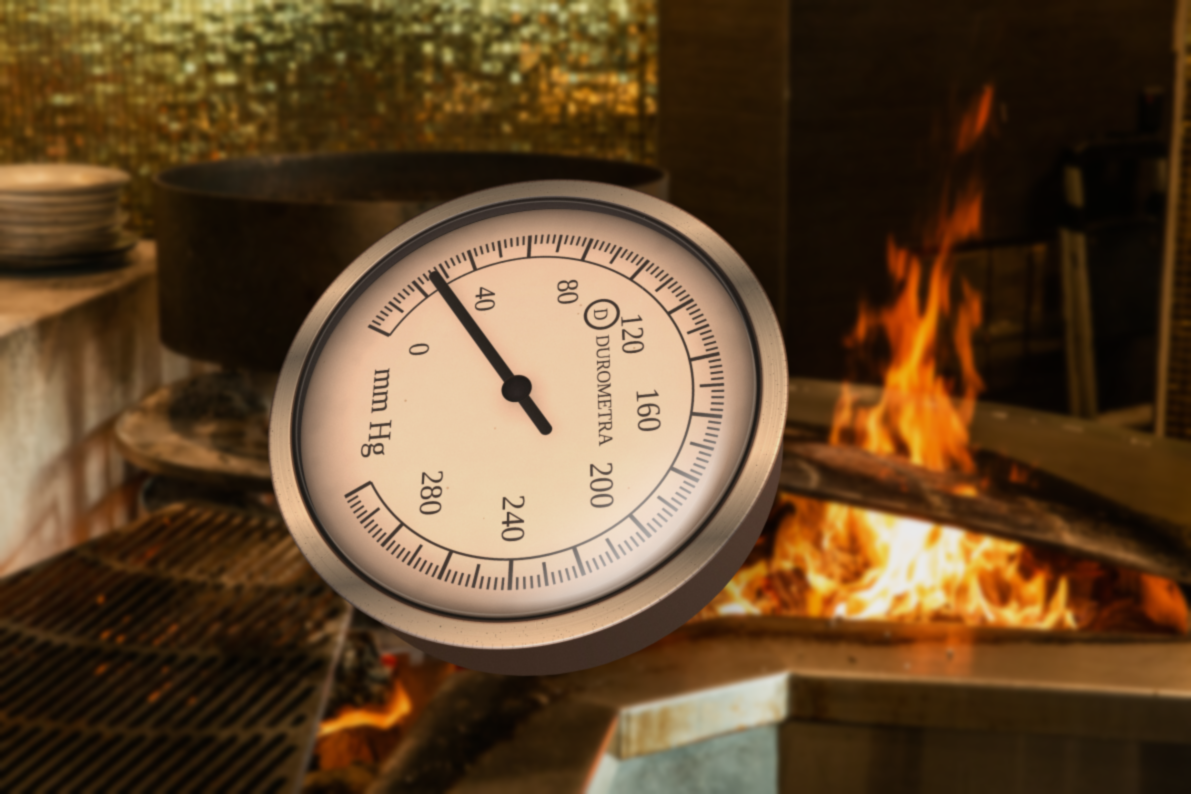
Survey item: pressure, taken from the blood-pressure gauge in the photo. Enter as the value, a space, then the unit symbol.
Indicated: 26 mmHg
